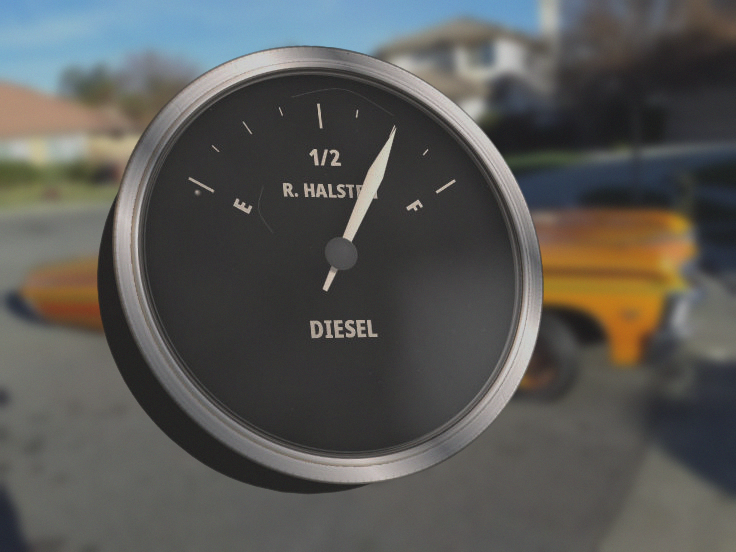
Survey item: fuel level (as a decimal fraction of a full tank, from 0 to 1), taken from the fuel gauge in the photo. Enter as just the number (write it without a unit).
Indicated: 0.75
